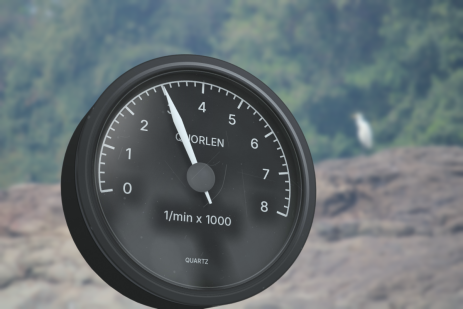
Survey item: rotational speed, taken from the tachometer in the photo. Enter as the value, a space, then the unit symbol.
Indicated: 3000 rpm
